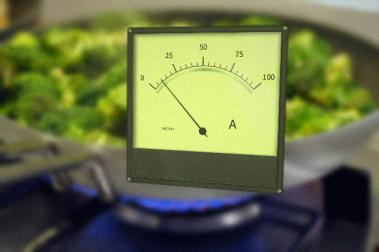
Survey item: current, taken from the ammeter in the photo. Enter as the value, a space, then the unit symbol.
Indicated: 10 A
